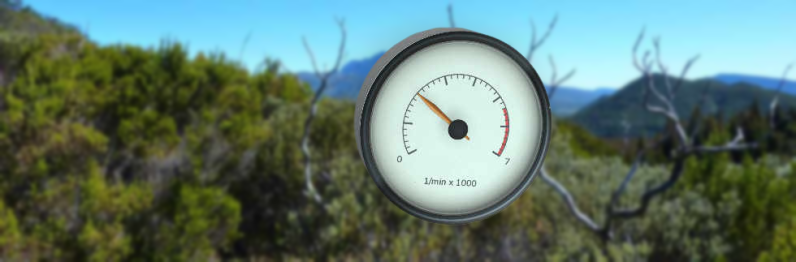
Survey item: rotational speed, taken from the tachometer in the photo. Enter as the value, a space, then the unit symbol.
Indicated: 2000 rpm
